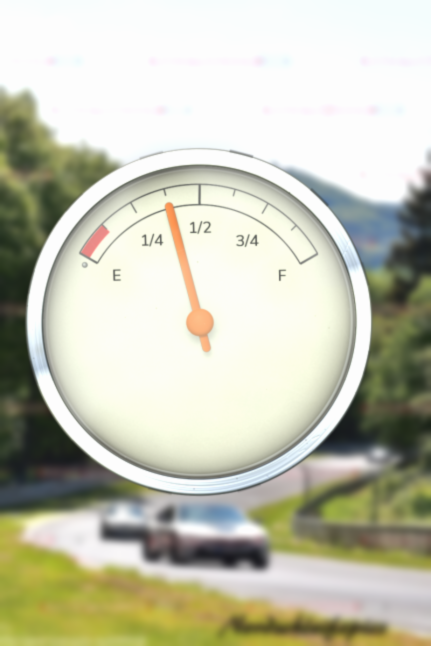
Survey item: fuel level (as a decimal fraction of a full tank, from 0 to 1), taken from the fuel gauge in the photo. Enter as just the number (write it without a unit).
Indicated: 0.375
